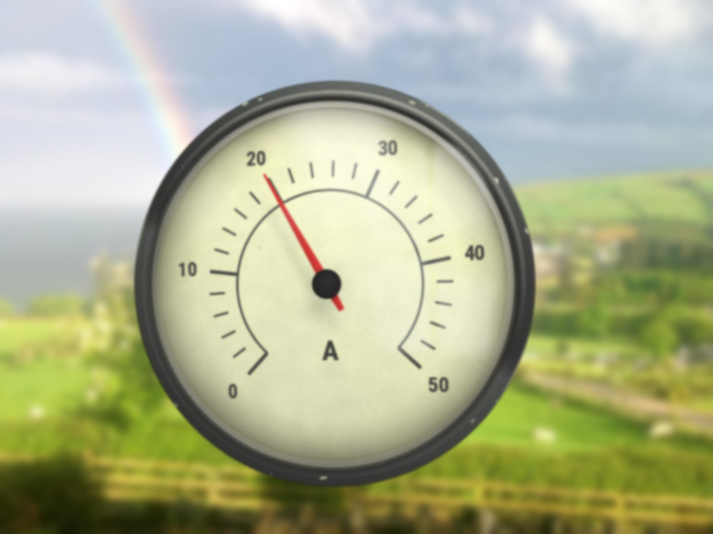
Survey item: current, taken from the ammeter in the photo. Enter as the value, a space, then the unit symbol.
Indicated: 20 A
